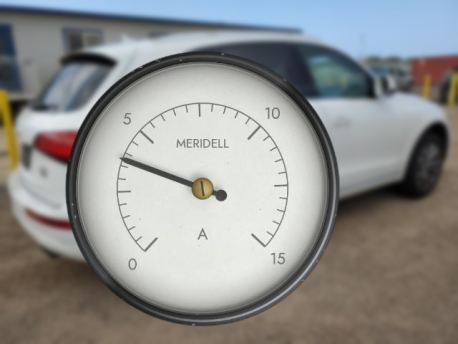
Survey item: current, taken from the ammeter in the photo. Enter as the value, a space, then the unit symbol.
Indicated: 3.75 A
